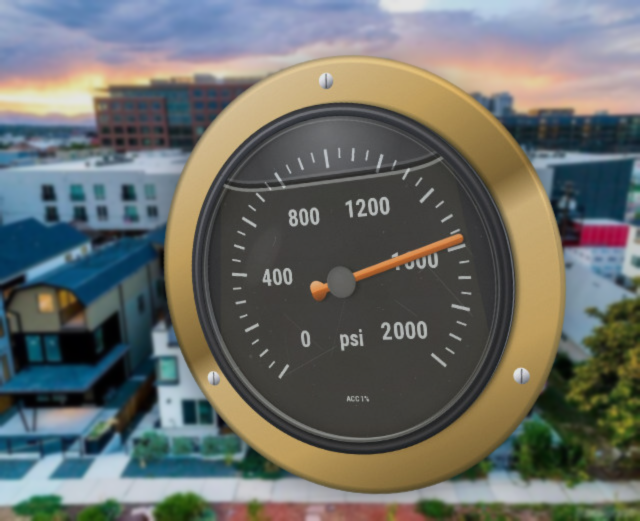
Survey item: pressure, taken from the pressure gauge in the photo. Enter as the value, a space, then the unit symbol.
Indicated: 1575 psi
